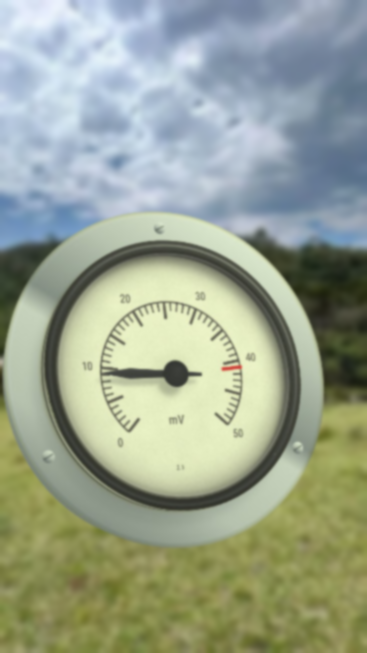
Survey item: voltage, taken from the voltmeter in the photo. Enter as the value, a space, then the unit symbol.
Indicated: 9 mV
